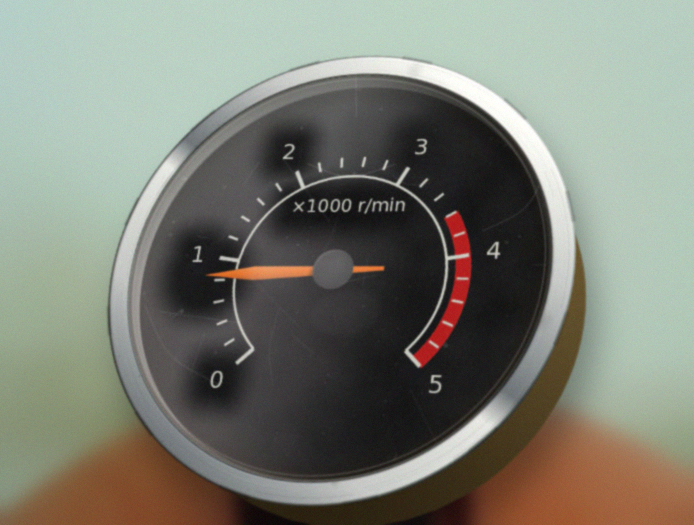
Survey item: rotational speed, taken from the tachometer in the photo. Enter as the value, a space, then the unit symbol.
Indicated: 800 rpm
